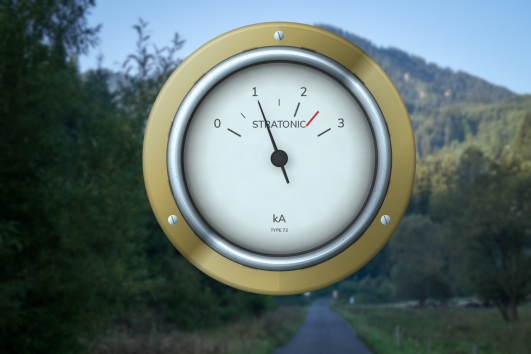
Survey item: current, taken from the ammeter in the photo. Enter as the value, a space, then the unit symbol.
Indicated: 1 kA
